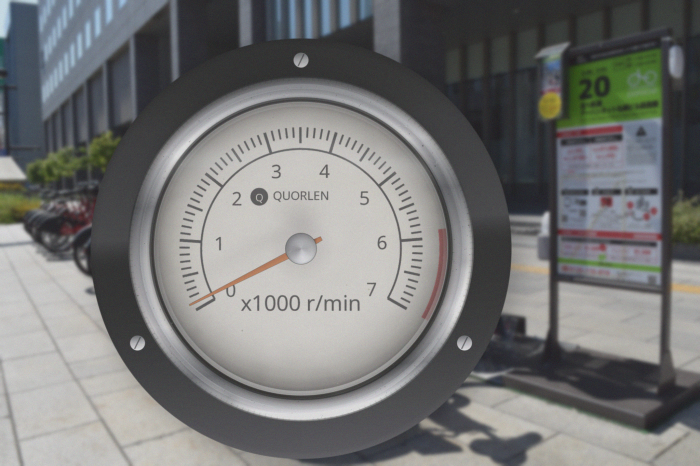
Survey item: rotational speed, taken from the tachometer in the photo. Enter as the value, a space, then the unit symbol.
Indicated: 100 rpm
